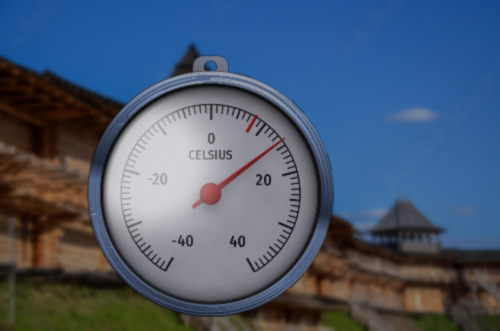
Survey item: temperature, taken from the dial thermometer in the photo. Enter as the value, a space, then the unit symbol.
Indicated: 14 °C
